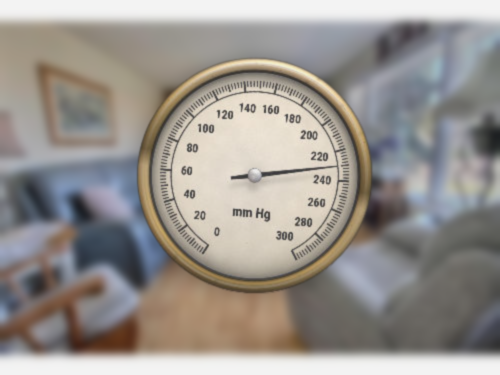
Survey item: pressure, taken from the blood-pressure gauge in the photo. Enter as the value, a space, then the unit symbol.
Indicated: 230 mmHg
